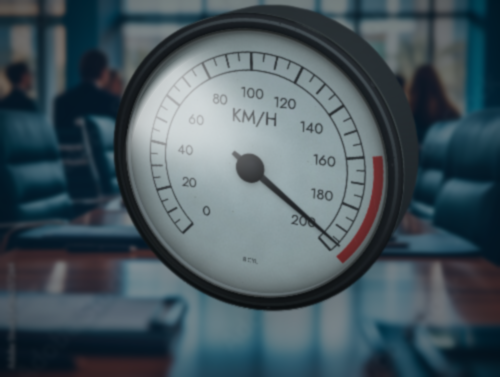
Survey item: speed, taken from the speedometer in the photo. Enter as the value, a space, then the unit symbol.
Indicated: 195 km/h
